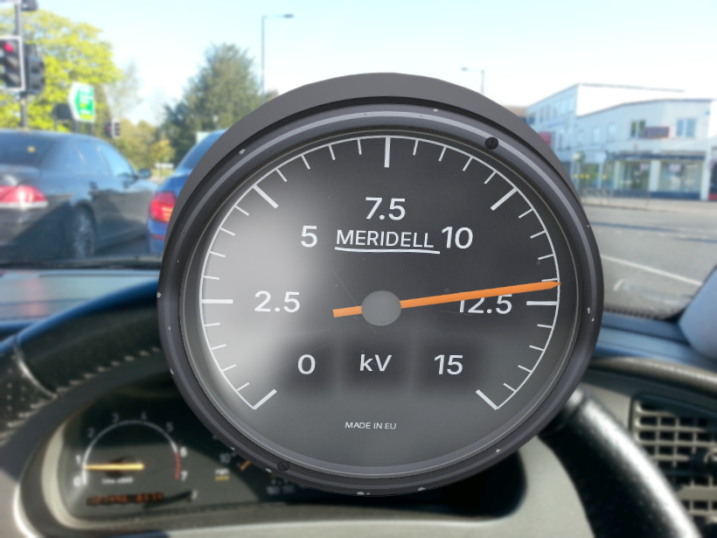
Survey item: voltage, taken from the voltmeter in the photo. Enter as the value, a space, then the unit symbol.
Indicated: 12 kV
